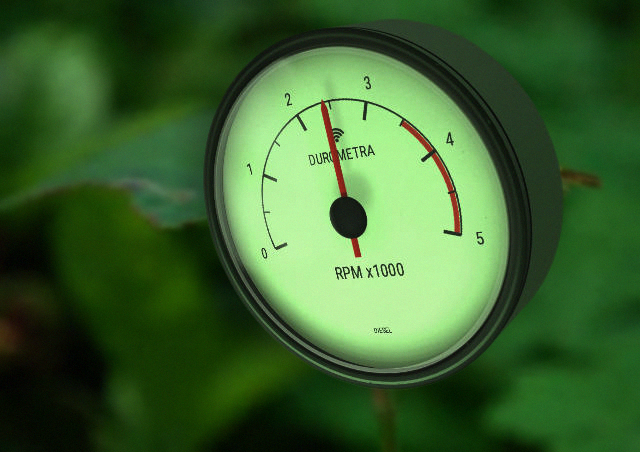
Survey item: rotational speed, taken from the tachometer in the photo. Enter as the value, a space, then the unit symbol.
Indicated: 2500 rpm
